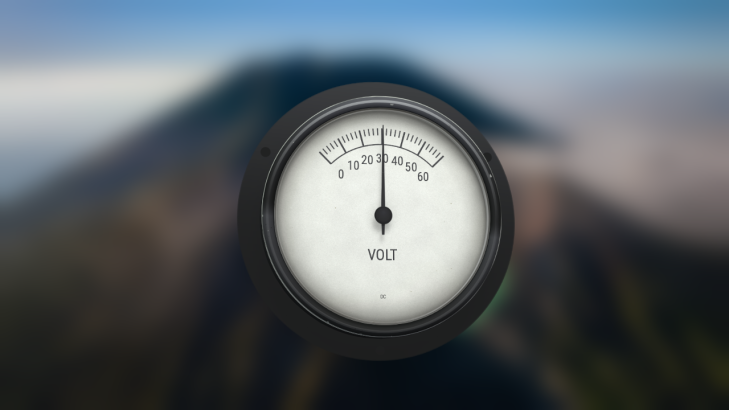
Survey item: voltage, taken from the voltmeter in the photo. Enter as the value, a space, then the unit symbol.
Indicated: 30 V
